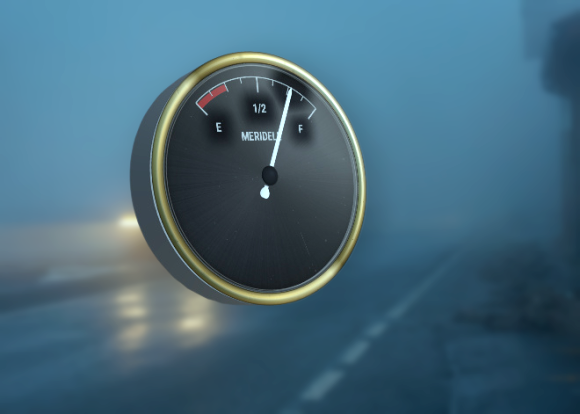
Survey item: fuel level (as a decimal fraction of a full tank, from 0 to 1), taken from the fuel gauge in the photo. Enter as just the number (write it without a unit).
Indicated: 0.75
